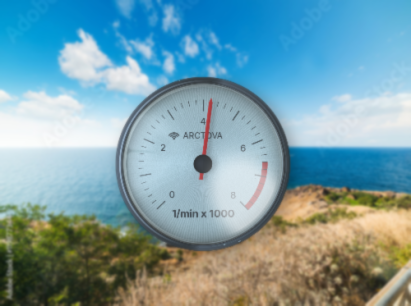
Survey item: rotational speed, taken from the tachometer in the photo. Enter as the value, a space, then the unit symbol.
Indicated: 4200 rpm
